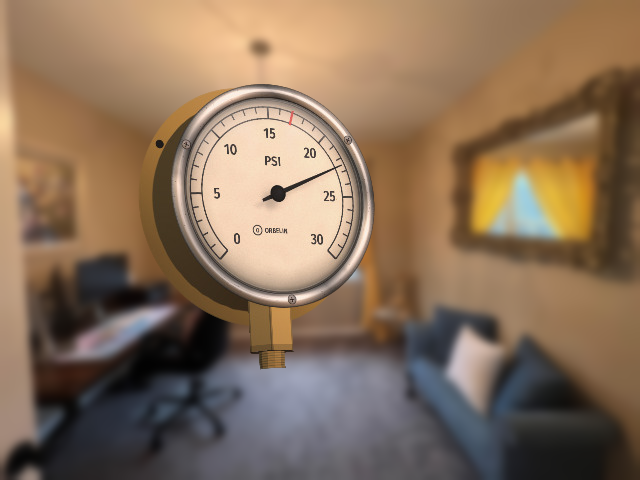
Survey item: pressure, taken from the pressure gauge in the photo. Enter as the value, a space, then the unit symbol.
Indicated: 22.5 psi
